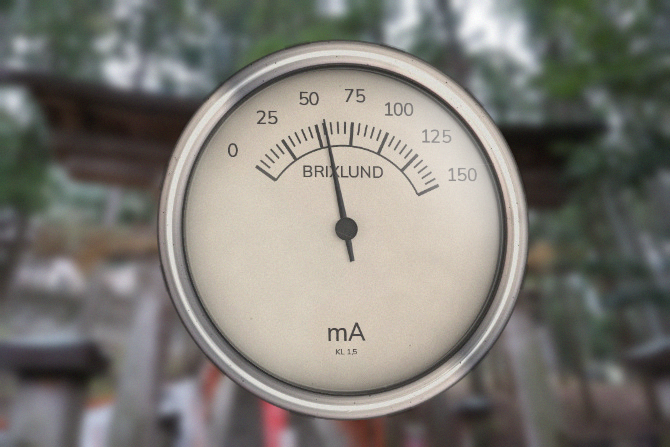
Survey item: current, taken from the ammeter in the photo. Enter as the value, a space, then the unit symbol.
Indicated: 55 mA
